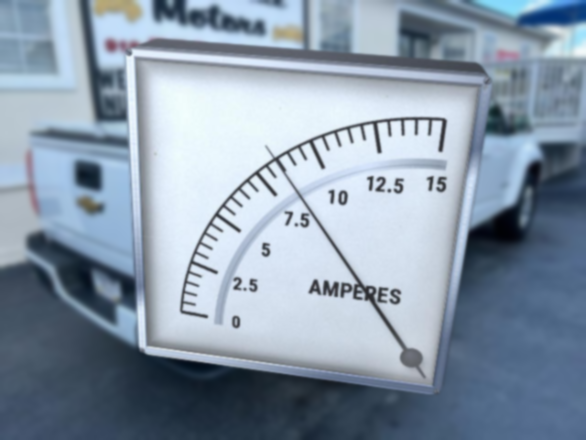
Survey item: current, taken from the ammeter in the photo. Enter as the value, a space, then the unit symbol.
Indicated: 8.5 A
